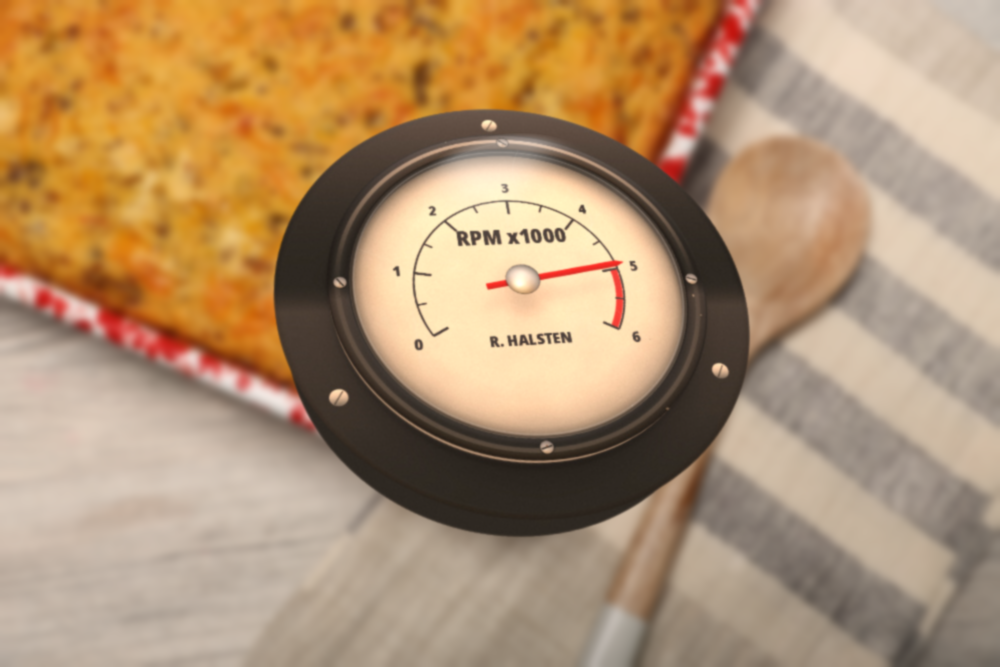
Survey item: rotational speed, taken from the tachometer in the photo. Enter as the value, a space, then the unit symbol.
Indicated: 5000 rpm
